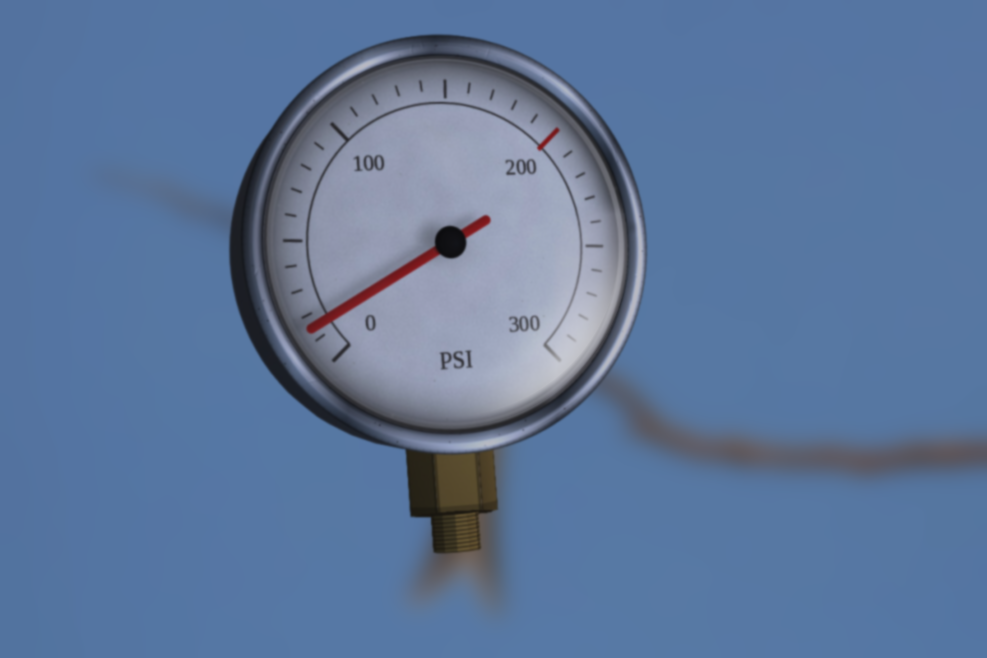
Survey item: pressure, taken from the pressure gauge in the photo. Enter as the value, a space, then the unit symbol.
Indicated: 15 psi
